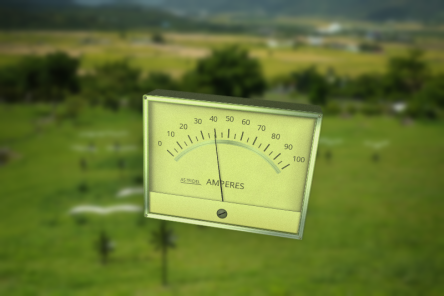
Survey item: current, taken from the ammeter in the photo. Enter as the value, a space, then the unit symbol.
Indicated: 40 A
